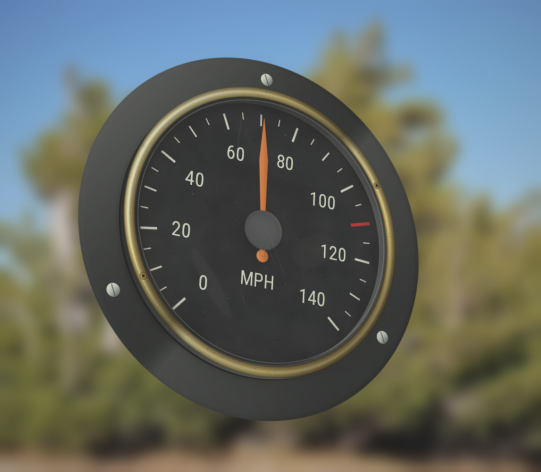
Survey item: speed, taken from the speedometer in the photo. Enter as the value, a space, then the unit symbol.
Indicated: 70 mph
